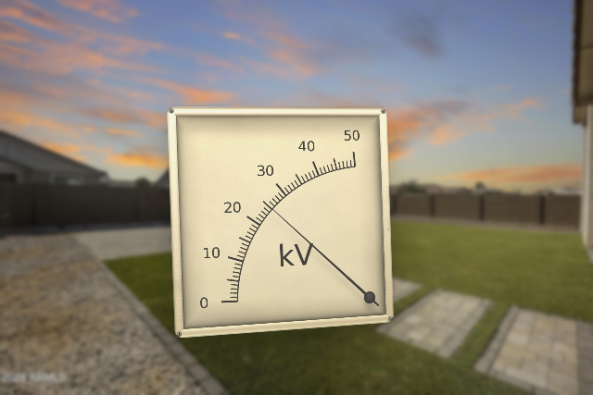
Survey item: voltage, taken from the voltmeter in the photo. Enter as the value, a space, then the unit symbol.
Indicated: 25 kV
